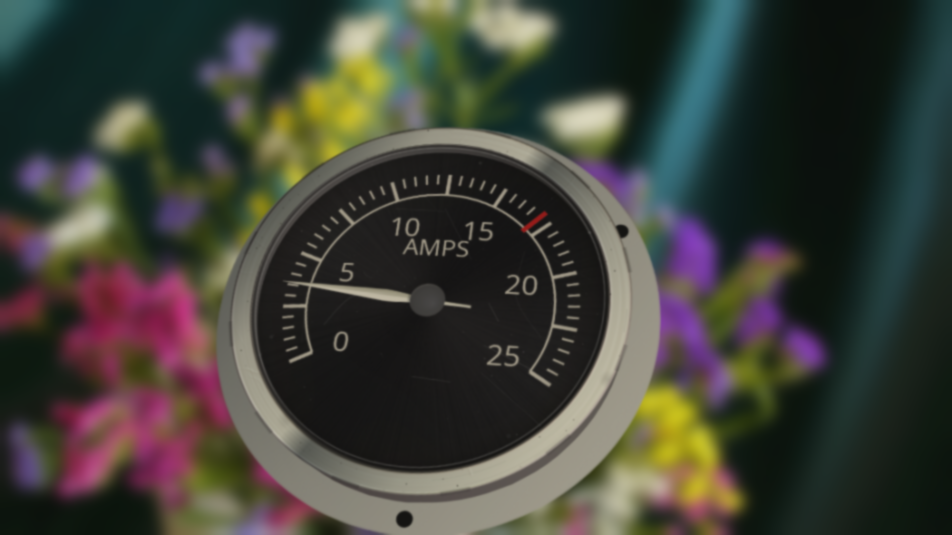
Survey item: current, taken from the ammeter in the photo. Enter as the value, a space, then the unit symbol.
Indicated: 3.5 A
